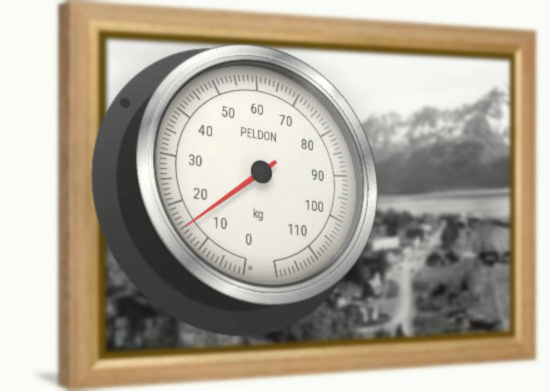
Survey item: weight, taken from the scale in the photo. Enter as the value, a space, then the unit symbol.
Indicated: 15 kg
